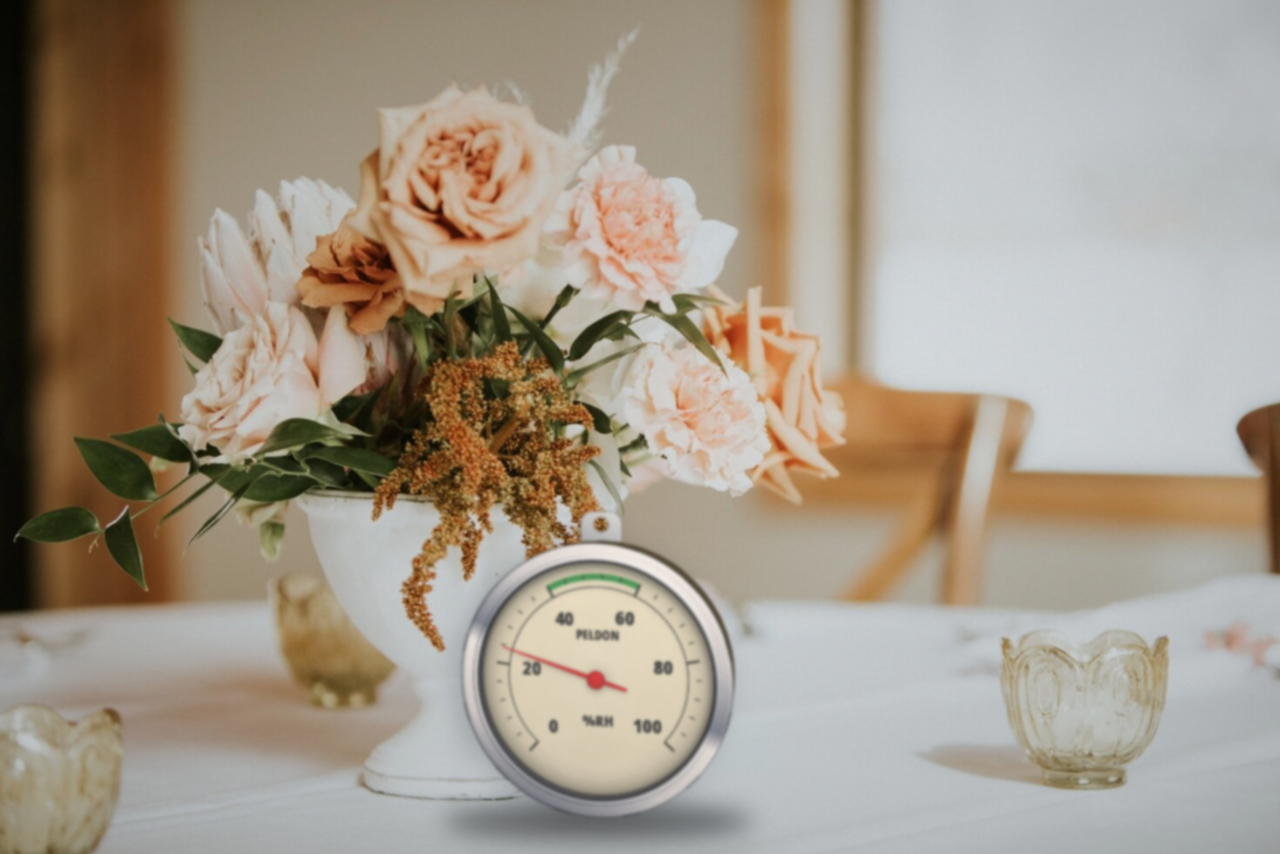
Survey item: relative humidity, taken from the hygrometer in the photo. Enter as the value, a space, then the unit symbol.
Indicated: 24 %
